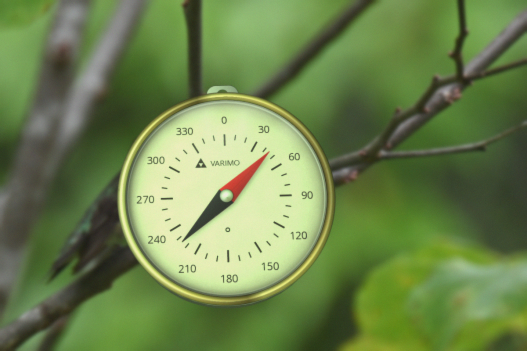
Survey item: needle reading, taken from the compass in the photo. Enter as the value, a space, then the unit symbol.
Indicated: 45 °
